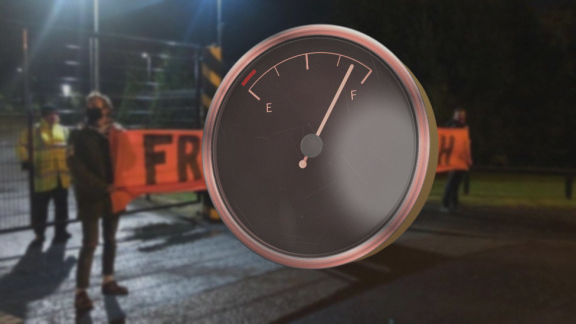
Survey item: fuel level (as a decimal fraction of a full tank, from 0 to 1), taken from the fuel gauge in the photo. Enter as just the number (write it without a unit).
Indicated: 0.875
